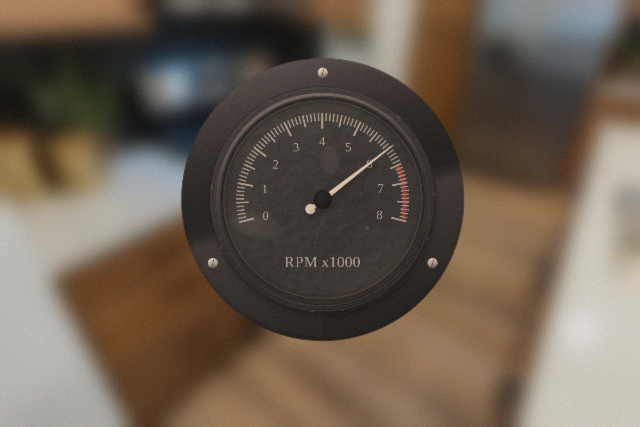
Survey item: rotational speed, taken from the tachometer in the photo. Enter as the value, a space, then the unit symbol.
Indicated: 6000 rpm
